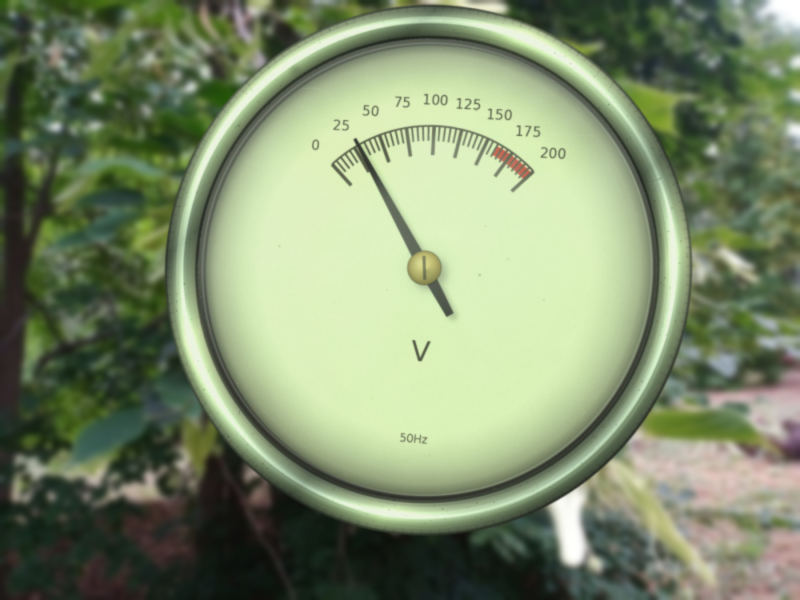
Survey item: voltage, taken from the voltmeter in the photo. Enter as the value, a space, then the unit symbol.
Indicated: 30 V
